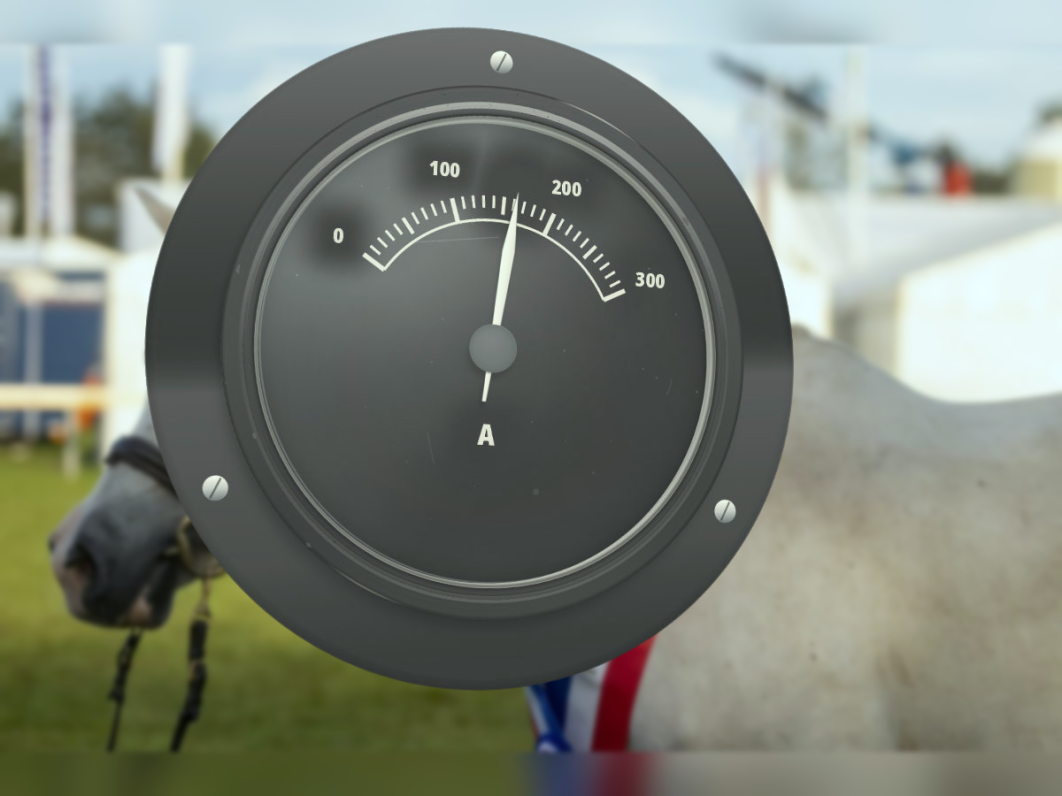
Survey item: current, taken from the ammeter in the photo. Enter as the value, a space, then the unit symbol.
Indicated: 160 A
